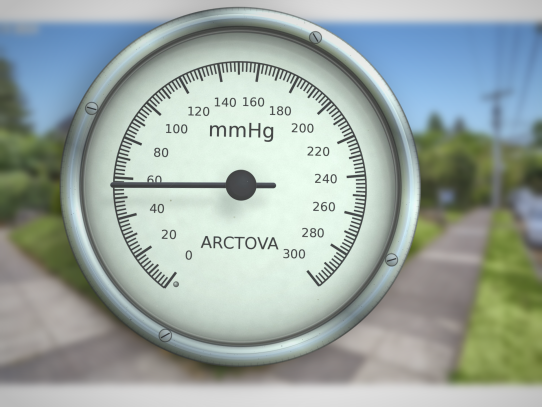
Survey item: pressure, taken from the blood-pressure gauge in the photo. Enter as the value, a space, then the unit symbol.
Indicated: 56 mmHg
